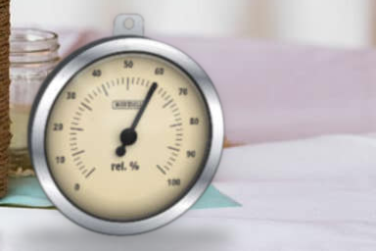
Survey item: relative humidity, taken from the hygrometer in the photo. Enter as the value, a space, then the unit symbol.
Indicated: 60 %
